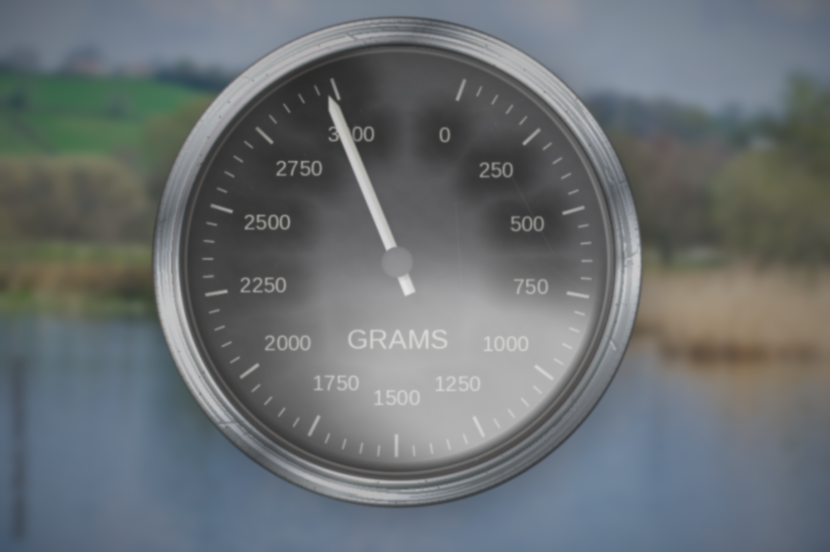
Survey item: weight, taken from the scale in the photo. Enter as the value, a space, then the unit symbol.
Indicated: 2975 g
